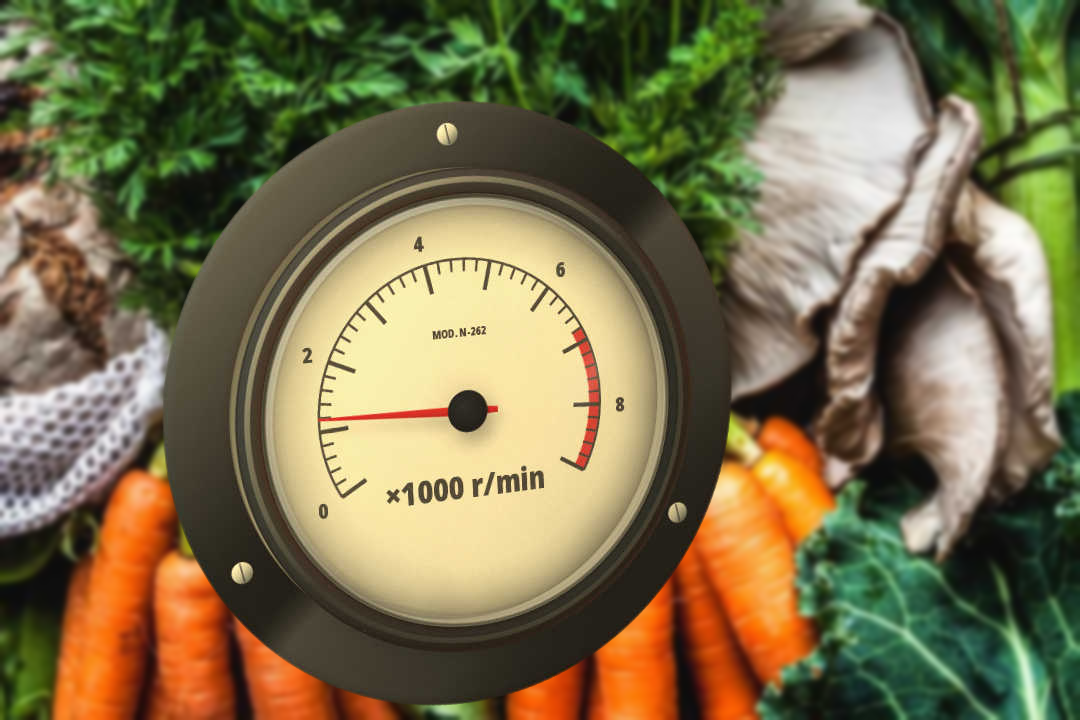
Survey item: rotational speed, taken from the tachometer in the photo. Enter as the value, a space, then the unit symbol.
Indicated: 1200 rpm
